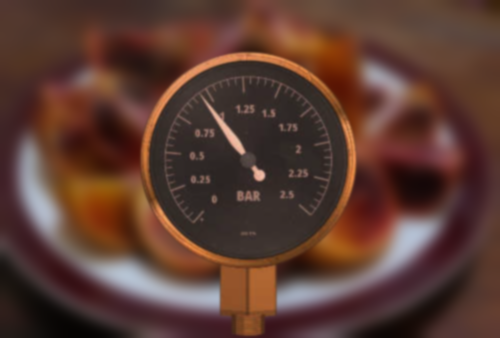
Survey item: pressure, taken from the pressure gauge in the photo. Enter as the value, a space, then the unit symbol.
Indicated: 0.95 bar
